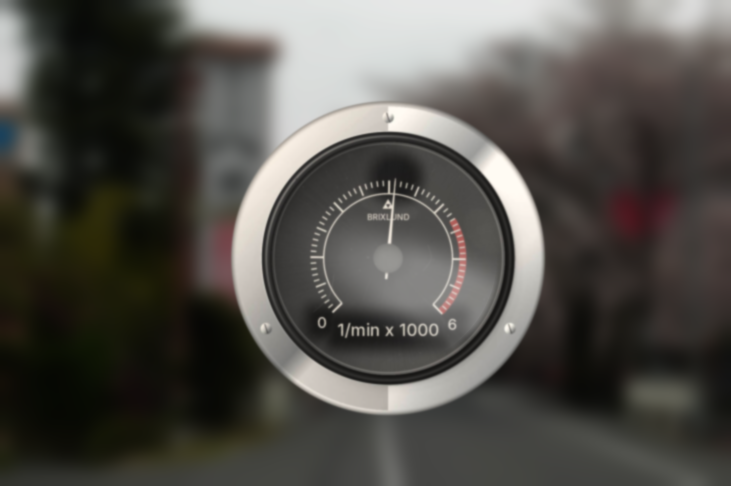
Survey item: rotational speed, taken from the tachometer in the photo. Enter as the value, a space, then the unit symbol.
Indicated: 3100 rpm
